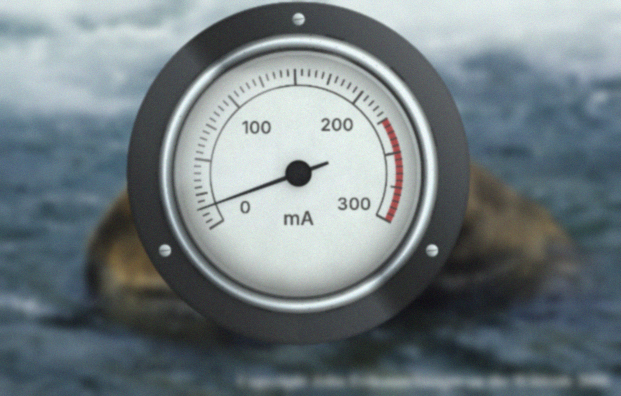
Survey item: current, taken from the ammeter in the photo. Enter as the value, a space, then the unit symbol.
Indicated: 15 mA
